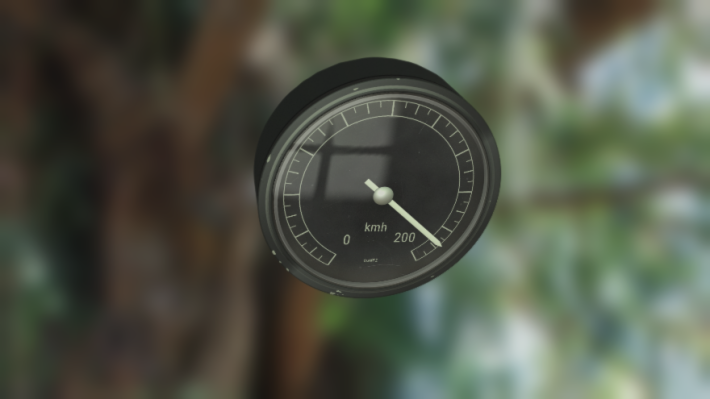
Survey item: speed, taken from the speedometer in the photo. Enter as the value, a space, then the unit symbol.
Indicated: 187.5 km/h
